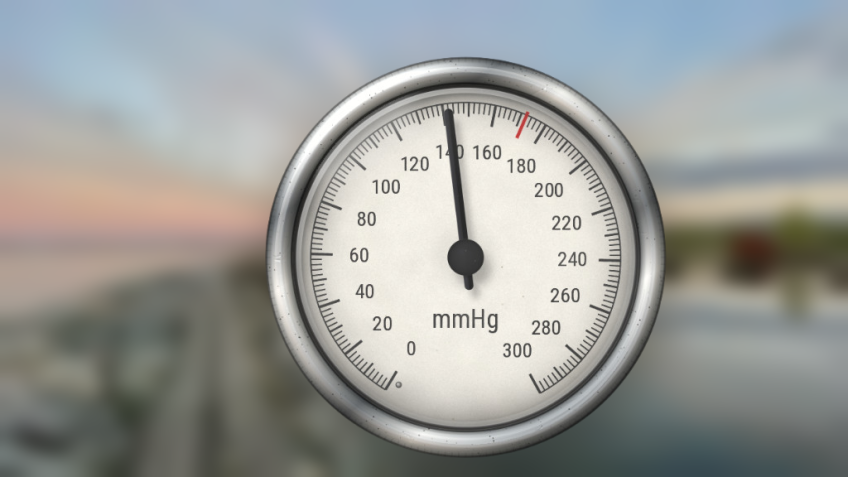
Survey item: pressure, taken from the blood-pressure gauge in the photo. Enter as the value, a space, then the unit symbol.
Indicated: 142 mmHg
